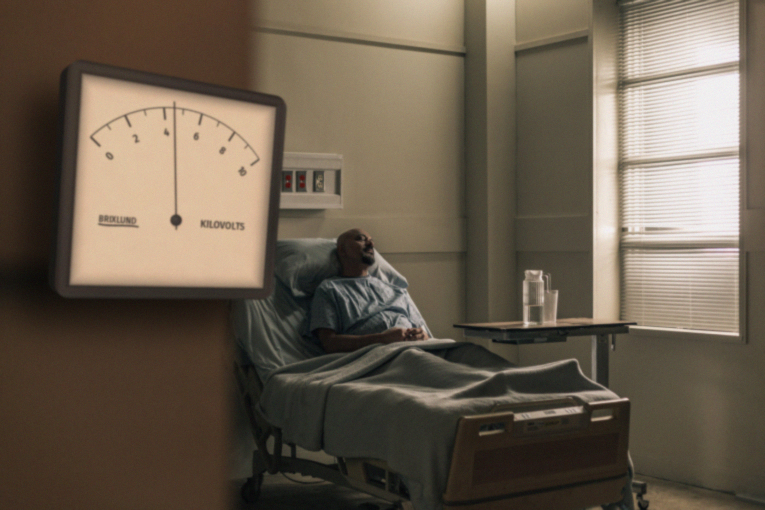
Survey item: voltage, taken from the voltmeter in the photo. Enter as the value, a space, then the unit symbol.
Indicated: 4.5 kV
